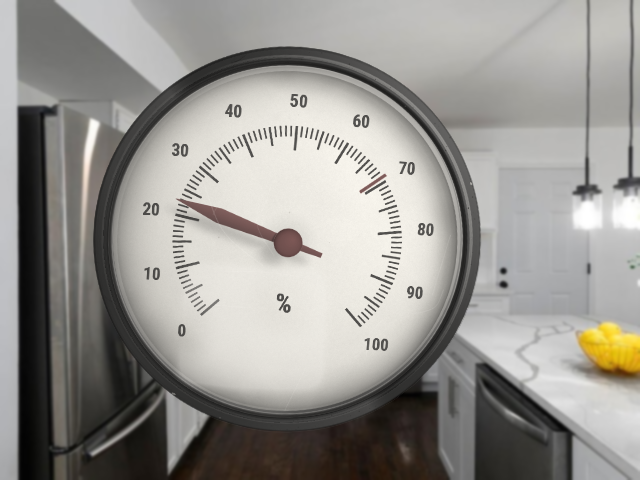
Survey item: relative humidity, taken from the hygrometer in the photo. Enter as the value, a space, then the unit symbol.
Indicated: 23 %
